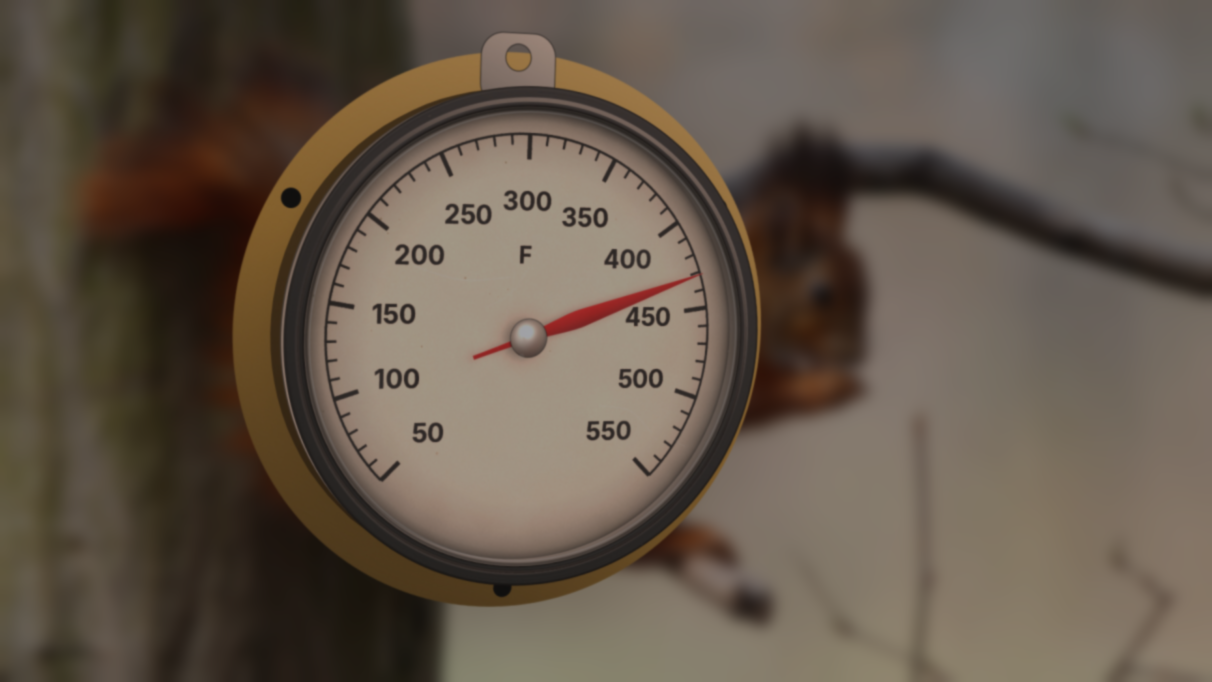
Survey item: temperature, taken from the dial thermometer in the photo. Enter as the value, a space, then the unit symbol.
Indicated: 430 °F
